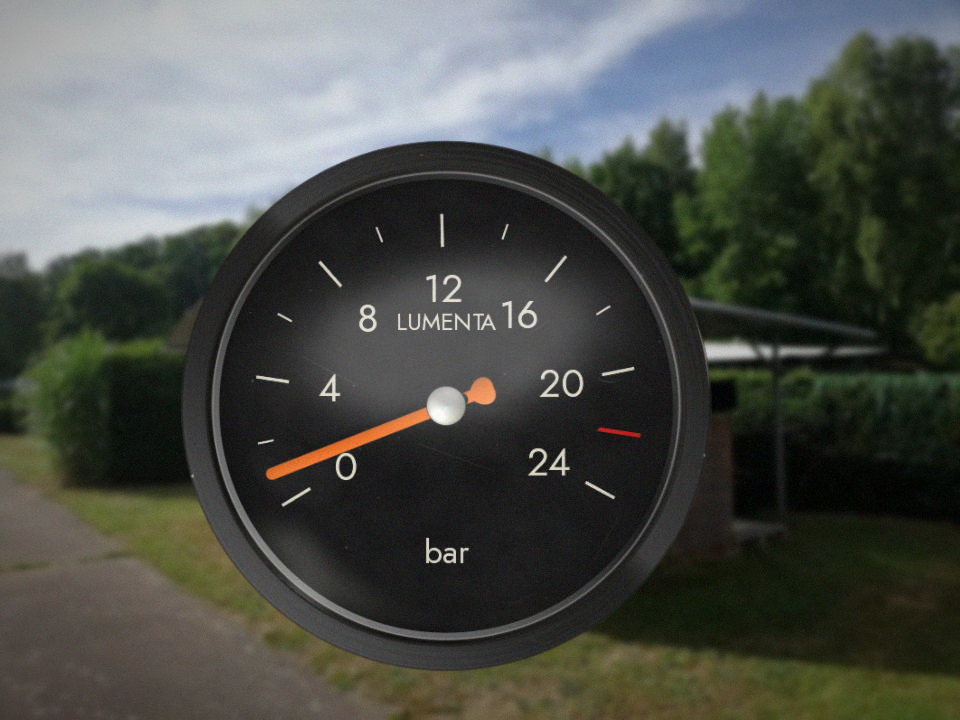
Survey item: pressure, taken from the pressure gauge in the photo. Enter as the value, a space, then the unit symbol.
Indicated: 1 bar
